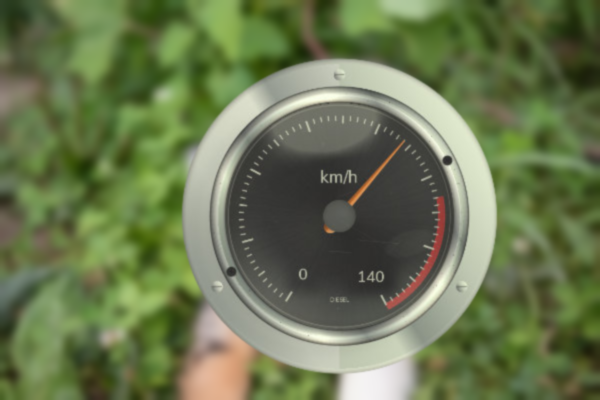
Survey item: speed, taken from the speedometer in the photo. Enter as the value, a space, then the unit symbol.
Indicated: 88 km/h
